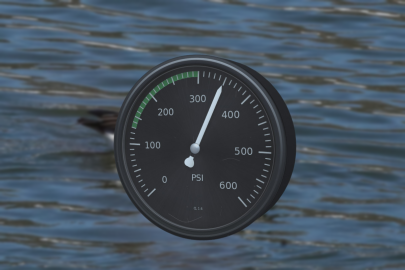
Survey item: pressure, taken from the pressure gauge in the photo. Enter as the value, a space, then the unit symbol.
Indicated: 350 psi
